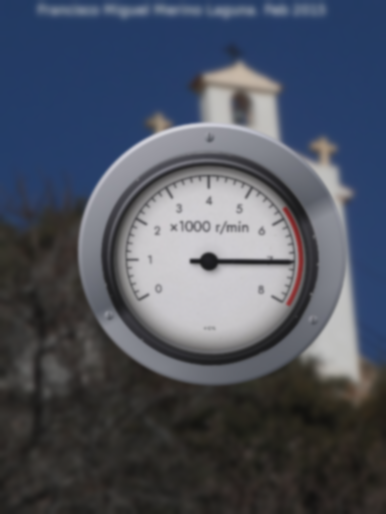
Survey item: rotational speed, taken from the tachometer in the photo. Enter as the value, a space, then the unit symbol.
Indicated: 7000 rpm
